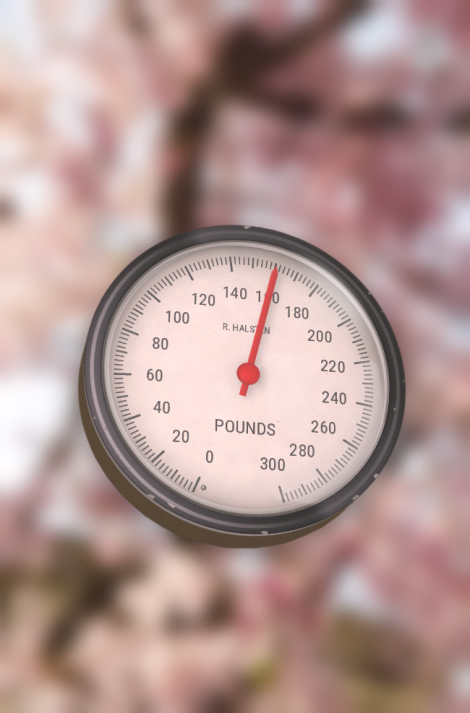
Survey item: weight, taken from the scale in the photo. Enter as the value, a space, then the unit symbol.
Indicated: 160 lb
